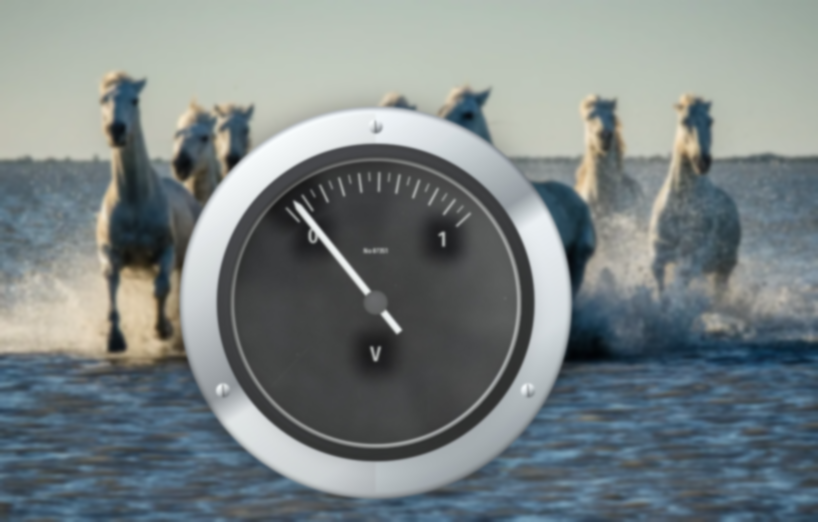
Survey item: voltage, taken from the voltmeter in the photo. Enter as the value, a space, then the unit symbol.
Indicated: 0.05 V
